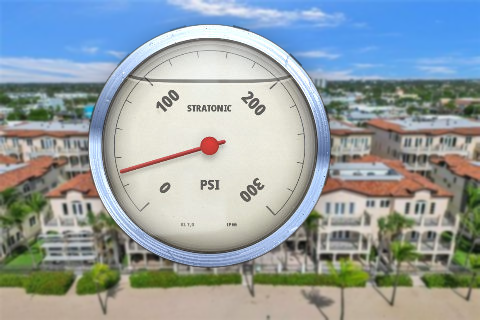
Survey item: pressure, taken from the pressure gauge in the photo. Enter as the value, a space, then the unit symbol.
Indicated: 30 psi
